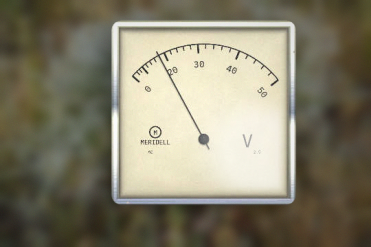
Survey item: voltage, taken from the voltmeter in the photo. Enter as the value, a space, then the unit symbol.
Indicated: 18 V
